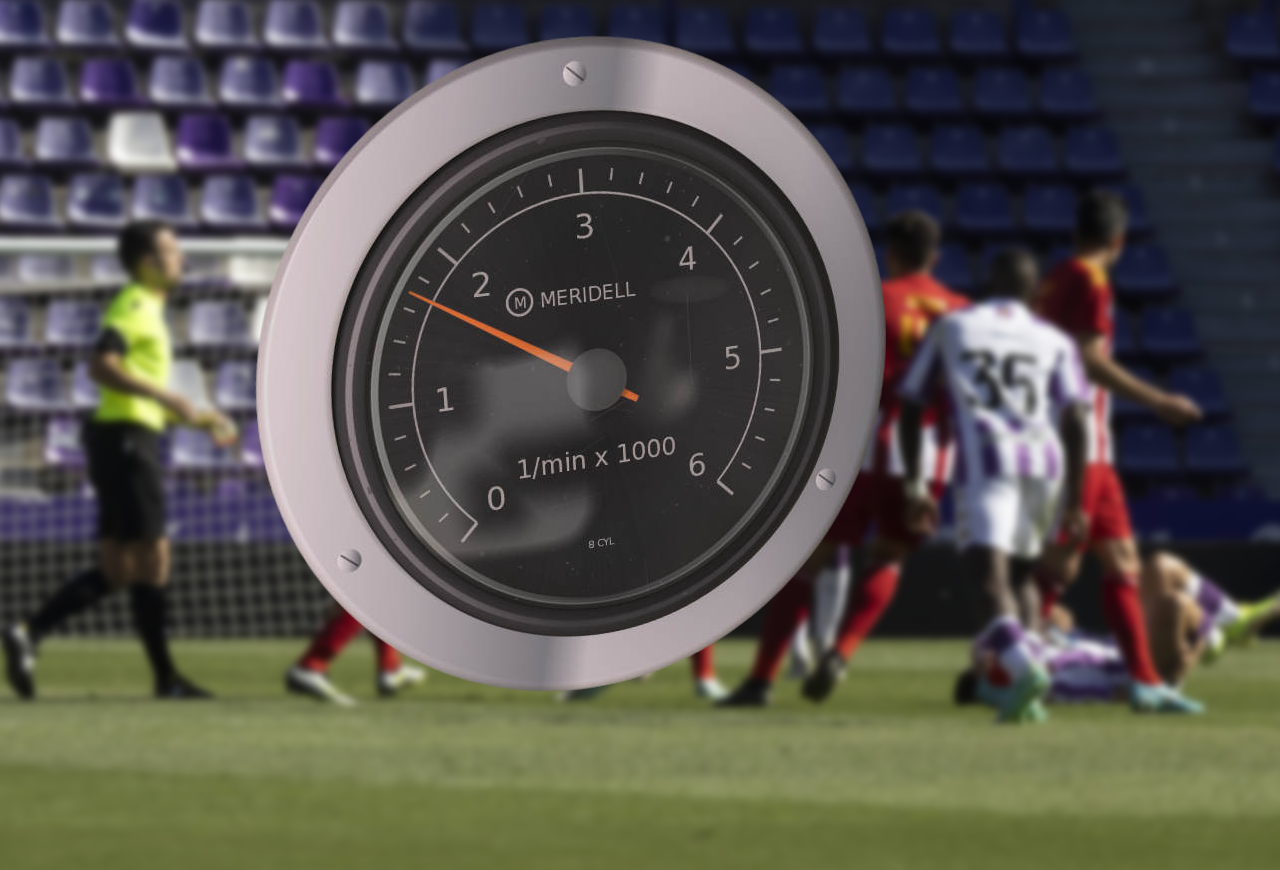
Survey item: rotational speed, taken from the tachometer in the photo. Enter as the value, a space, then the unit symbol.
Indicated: 1700 rpm
